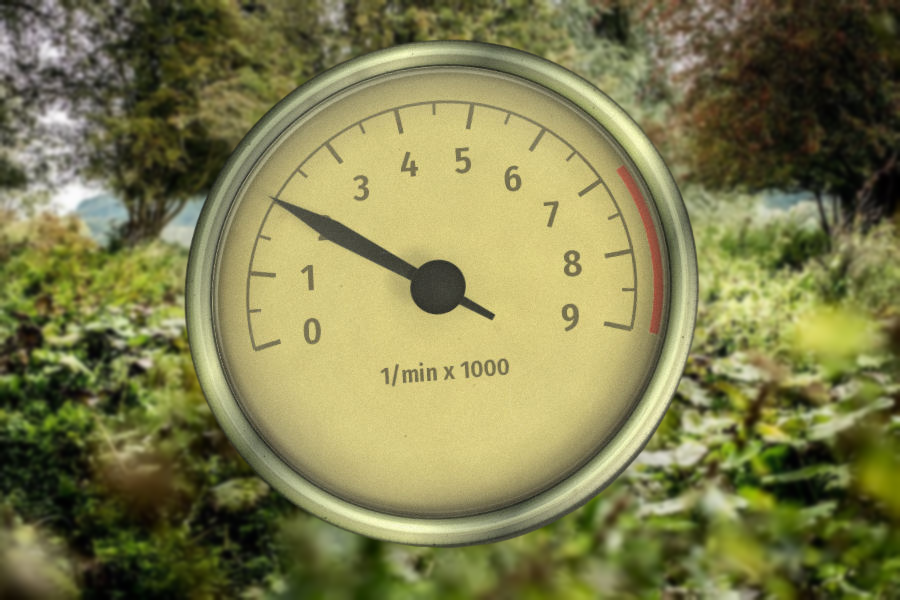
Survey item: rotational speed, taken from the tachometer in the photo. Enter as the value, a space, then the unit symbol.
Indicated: 2000 rpm
